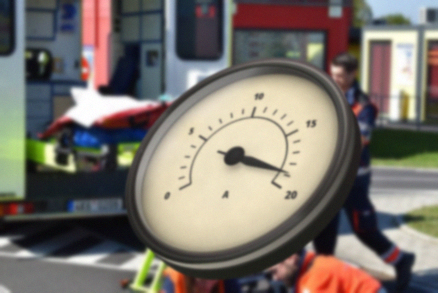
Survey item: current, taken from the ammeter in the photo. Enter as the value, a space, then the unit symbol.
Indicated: 19 A
